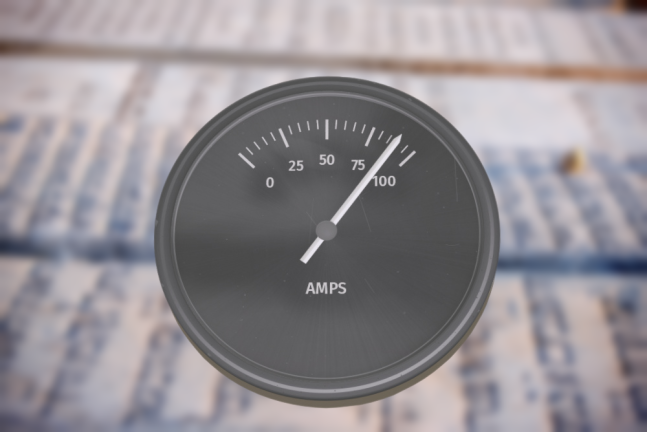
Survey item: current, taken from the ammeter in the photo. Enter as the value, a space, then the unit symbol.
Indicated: 90 A
